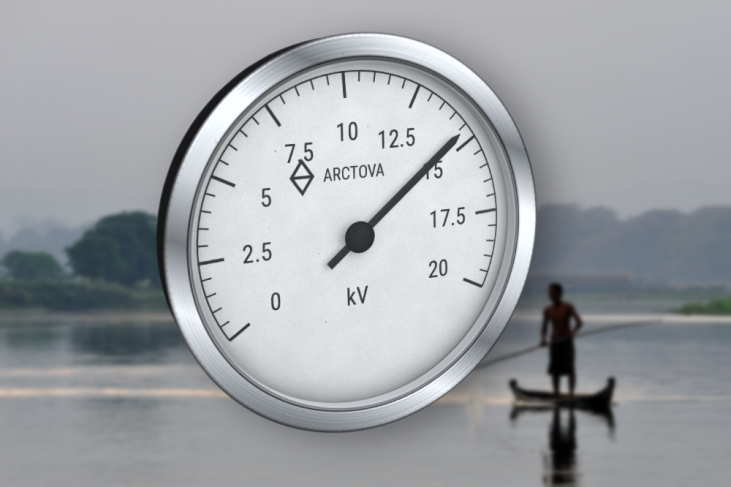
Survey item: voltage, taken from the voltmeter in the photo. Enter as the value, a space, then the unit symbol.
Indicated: 14.5 kV
